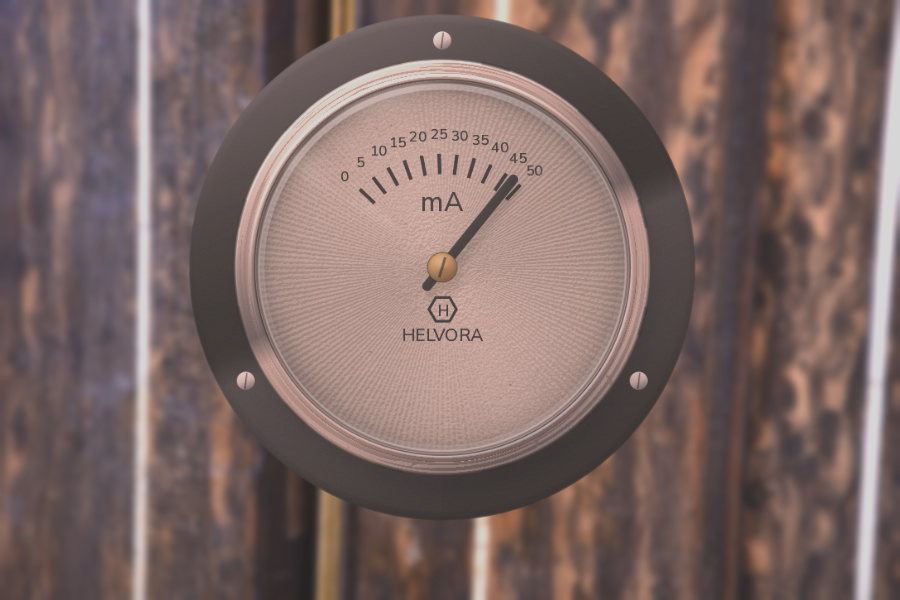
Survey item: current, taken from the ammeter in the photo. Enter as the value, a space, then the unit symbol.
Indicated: 47.5 mA
